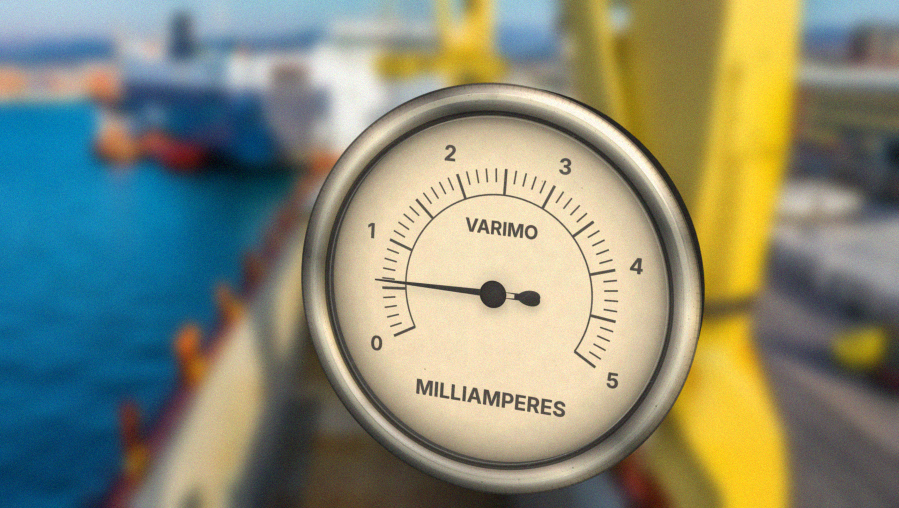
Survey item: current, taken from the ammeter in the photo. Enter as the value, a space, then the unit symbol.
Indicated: 0.6 mA
